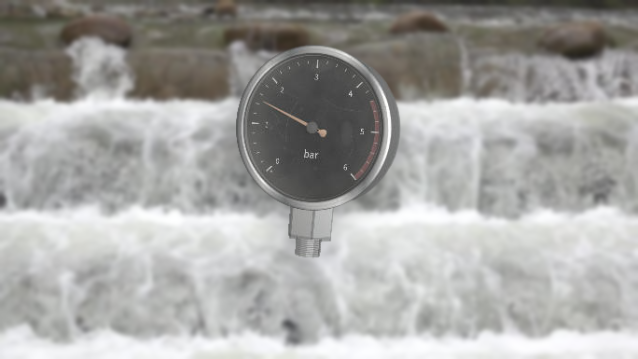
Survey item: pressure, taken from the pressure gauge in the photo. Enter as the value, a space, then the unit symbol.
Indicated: 1.5 bar
